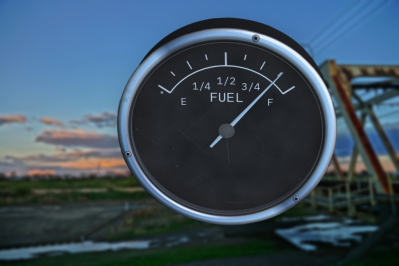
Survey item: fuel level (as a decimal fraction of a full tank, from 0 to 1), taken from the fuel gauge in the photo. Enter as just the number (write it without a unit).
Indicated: 0.875
